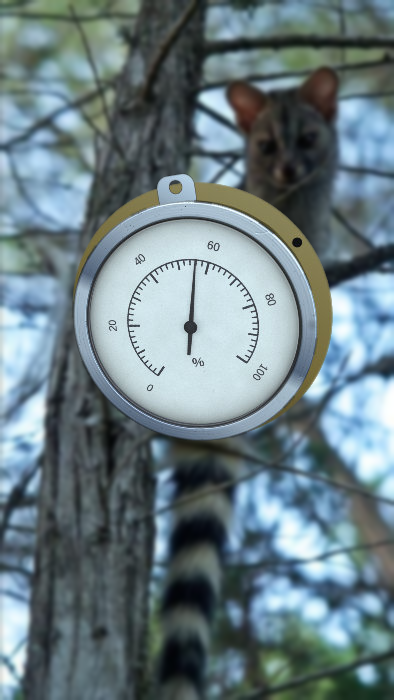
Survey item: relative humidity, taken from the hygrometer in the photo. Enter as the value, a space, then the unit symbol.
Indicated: 56 %
